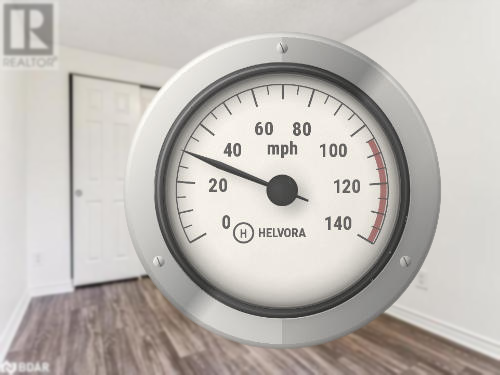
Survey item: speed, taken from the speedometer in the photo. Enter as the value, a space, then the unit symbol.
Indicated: 30 mph
